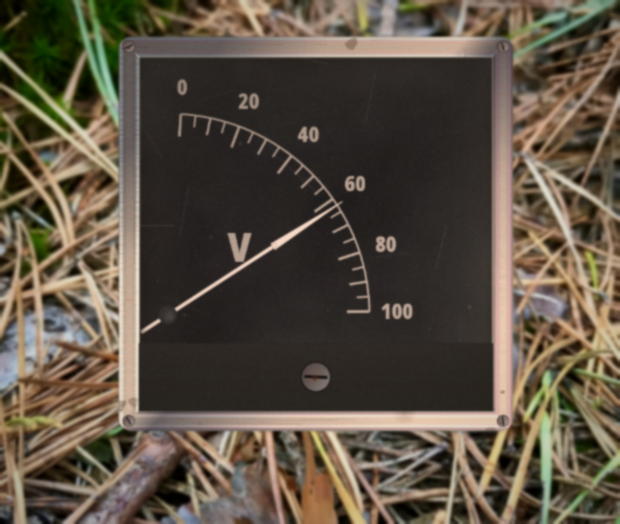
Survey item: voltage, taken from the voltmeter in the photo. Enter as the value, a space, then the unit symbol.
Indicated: 62.5 V
